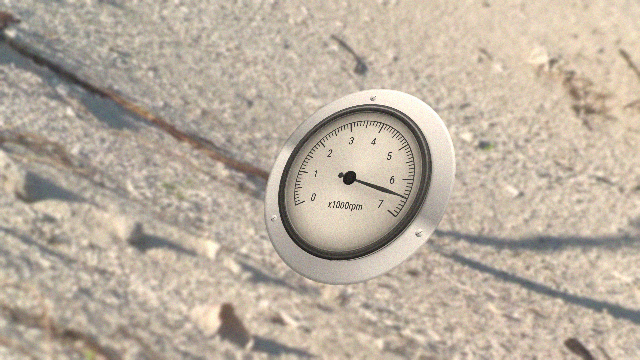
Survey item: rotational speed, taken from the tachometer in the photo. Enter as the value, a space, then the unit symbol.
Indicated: 6500 rpm
